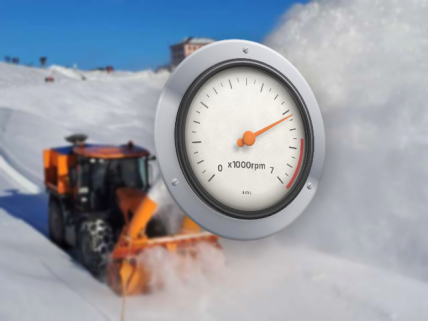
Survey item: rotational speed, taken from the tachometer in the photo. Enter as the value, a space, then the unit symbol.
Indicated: 5125 rpm
